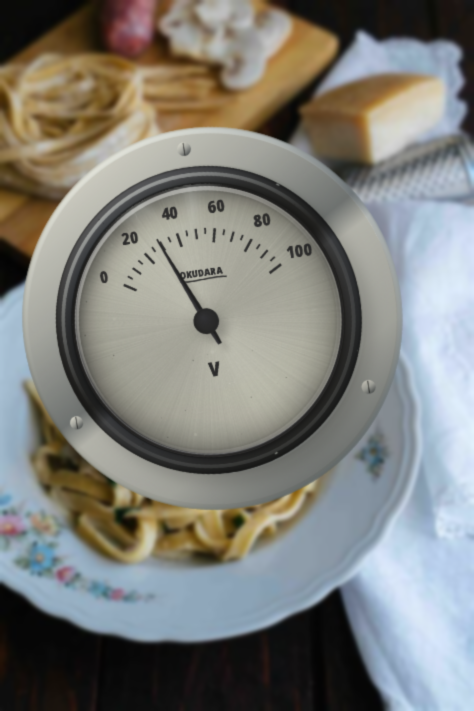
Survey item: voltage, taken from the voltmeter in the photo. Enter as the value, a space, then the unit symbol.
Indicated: 30 V
